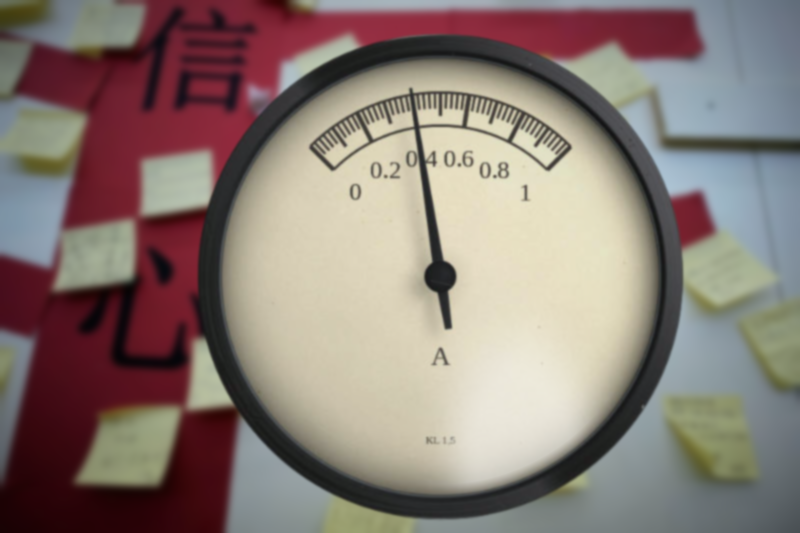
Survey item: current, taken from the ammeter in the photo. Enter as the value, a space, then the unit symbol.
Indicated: 0.4 A
